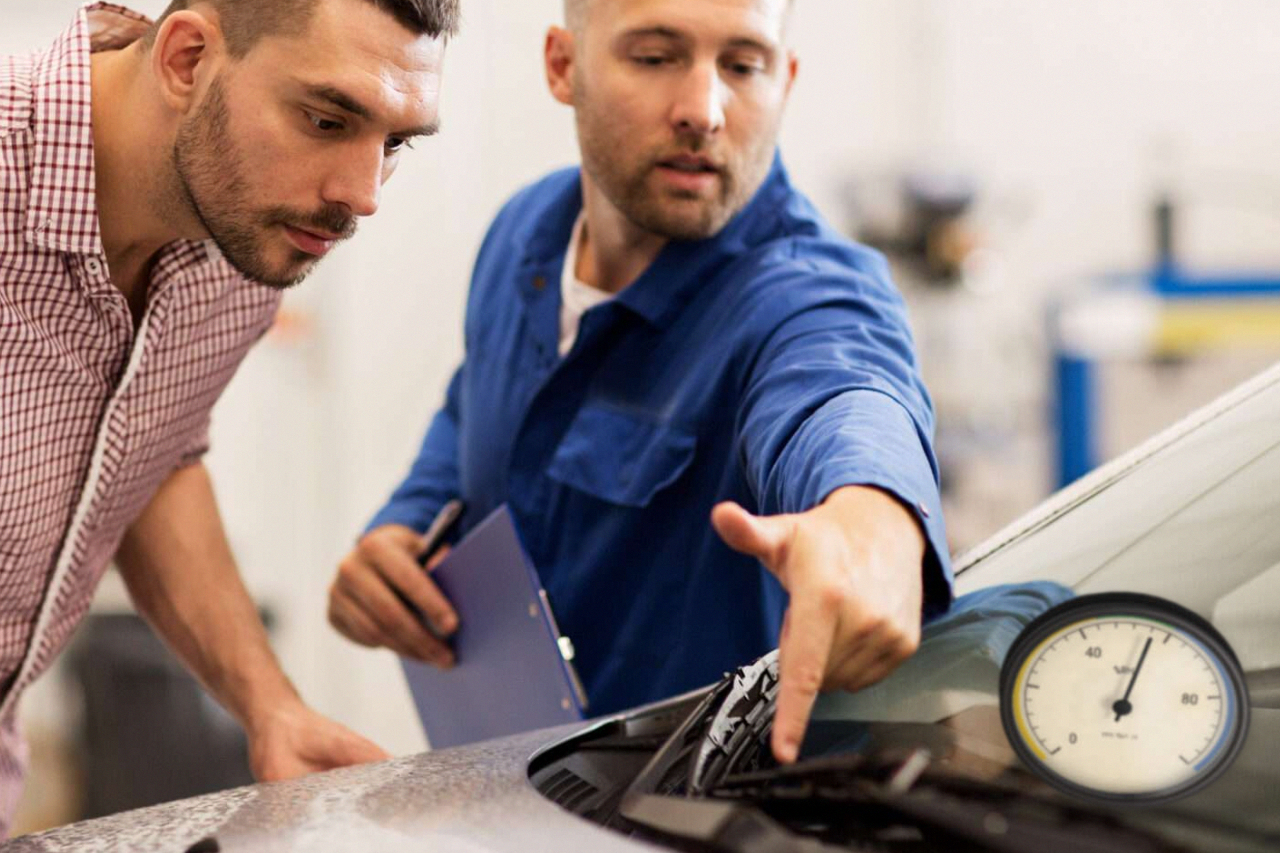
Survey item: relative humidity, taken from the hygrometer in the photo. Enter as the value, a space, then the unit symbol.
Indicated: 56 %
